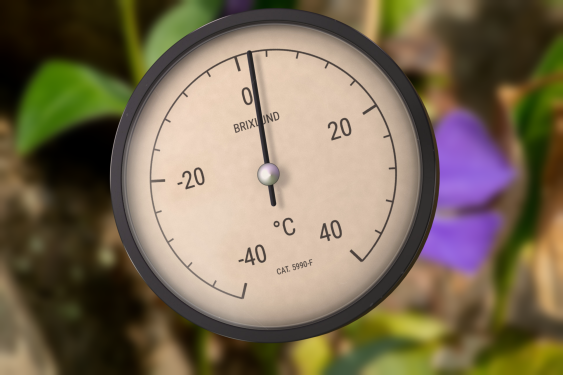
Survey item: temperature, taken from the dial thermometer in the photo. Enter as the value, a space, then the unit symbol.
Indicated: 2 °C
